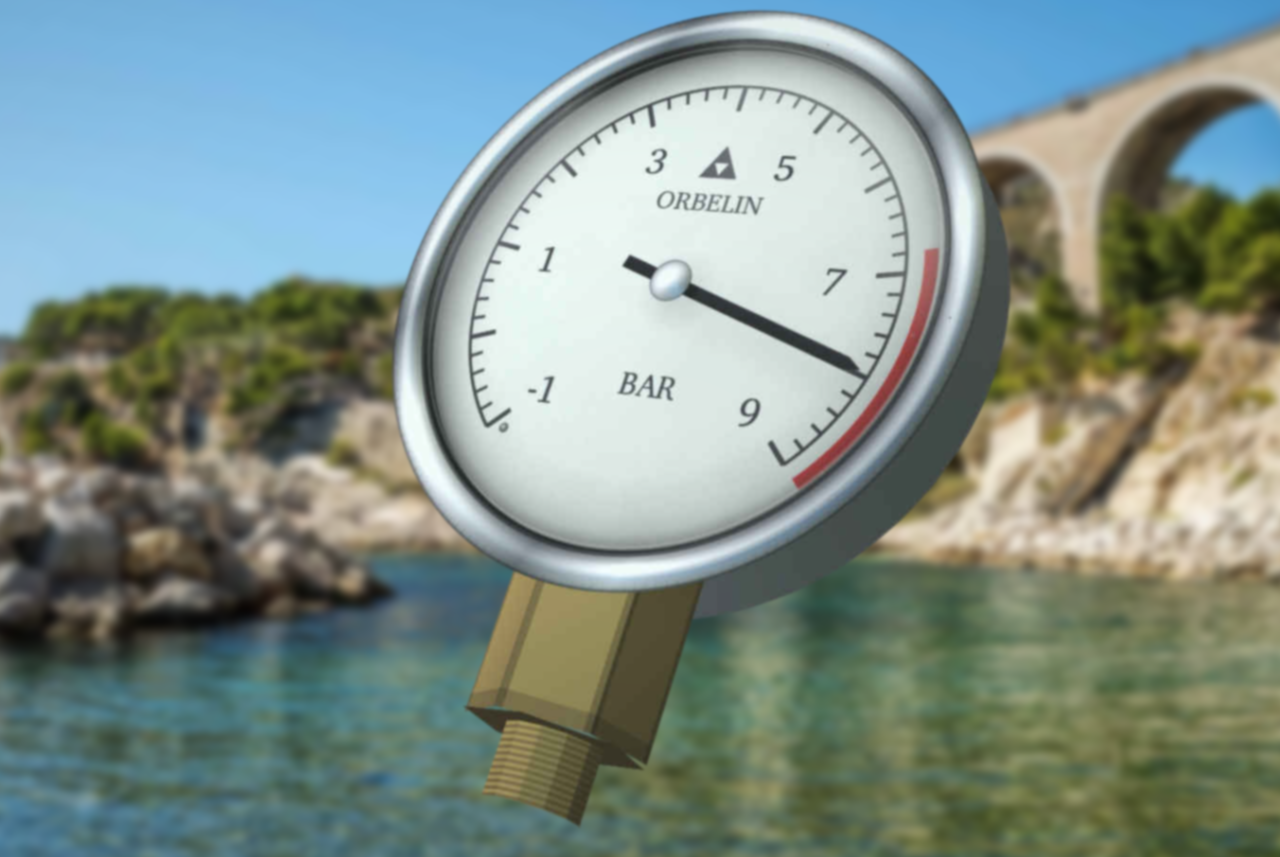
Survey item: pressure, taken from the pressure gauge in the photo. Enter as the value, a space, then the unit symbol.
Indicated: 8 bar
